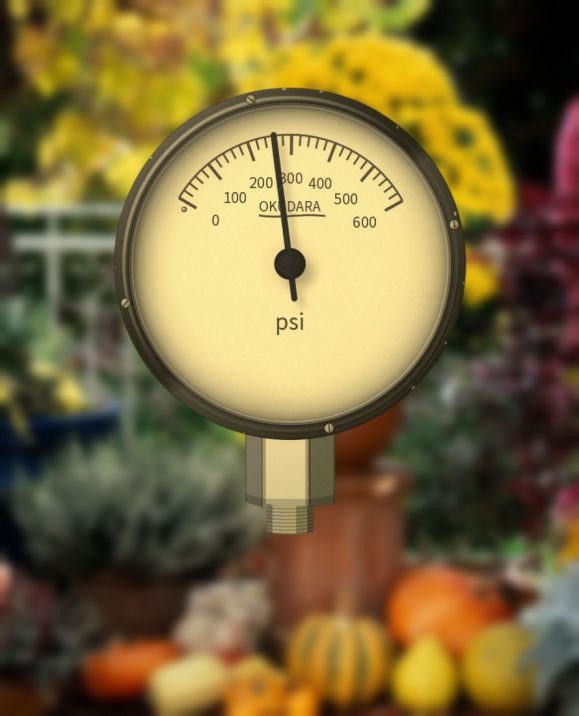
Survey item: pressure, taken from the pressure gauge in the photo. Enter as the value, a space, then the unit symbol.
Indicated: 260 psi
